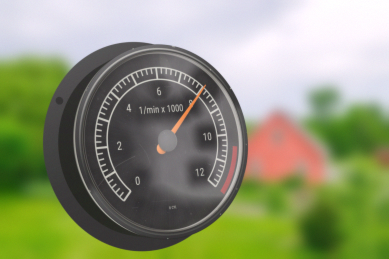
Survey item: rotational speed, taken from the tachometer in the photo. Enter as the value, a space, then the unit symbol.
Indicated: 8000 rpm
